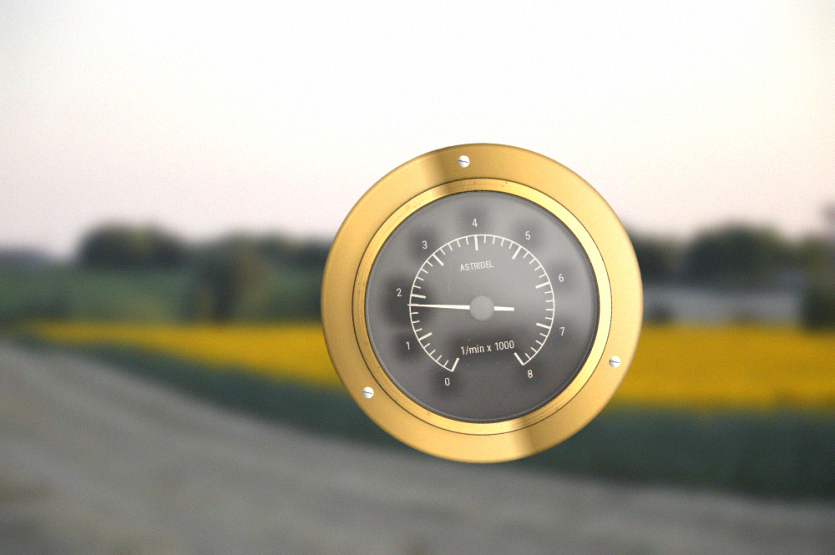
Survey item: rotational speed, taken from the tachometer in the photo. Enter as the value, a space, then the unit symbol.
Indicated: 1800 rpm
